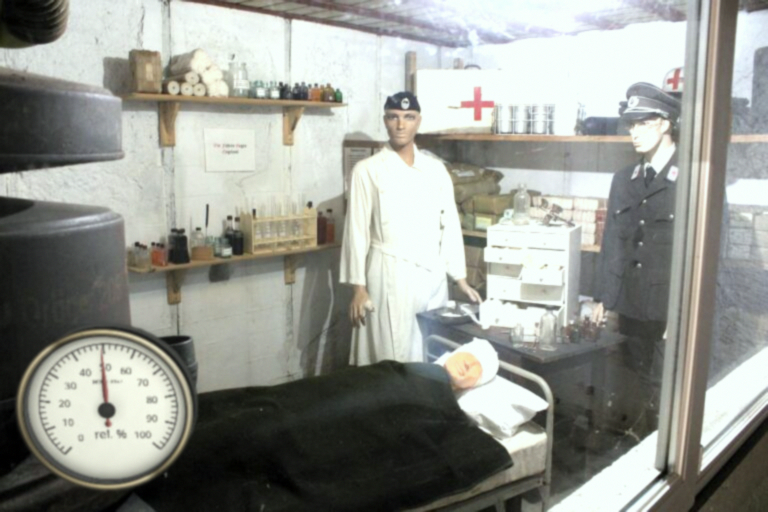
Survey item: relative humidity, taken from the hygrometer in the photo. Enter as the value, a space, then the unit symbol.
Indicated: 50 %
